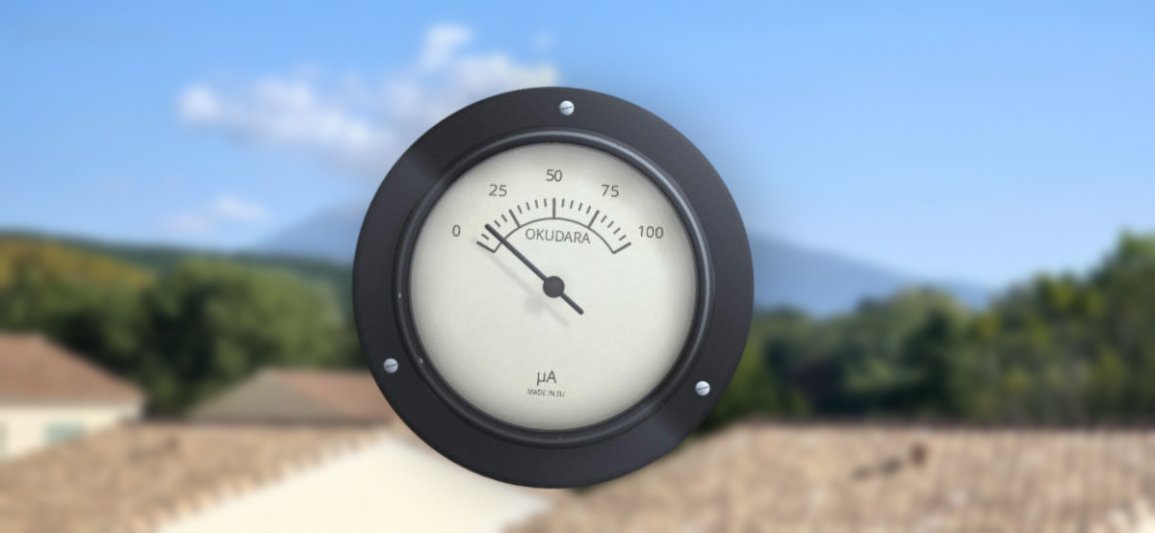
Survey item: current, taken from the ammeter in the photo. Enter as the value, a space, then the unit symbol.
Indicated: 10 µA
